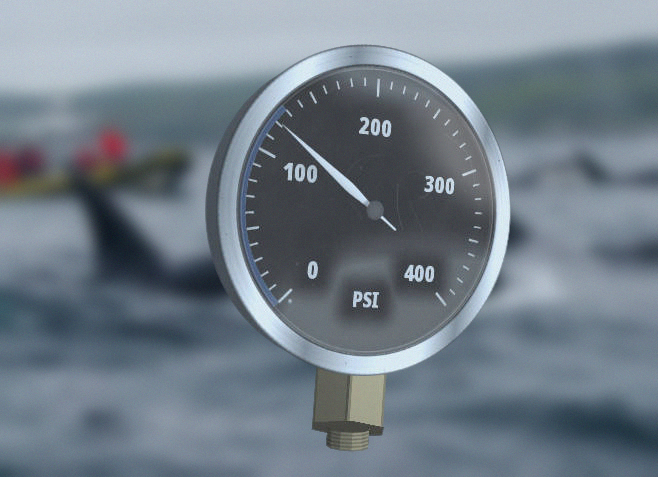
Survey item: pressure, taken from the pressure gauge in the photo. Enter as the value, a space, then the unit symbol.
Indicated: 120 psi
